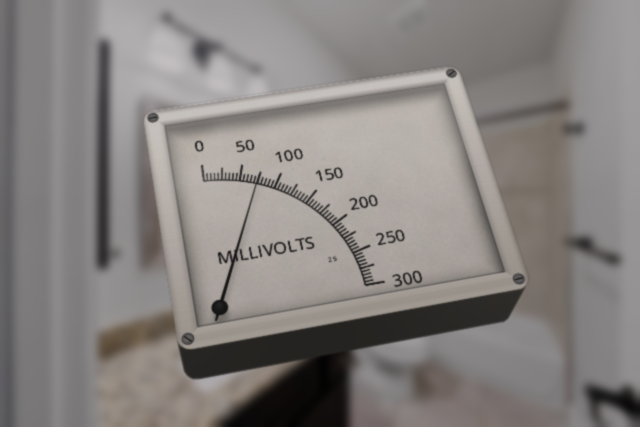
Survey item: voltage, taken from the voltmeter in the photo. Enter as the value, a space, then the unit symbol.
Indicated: 75 mV
